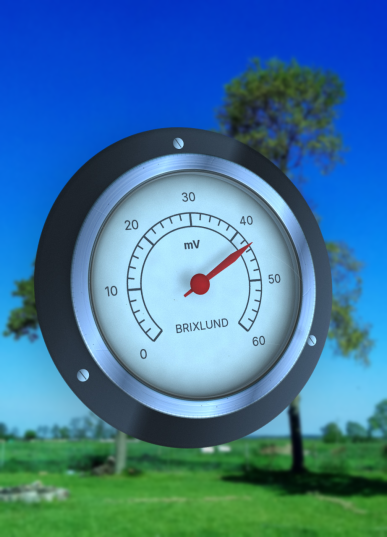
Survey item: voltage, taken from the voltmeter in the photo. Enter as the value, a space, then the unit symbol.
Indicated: 43 mV
